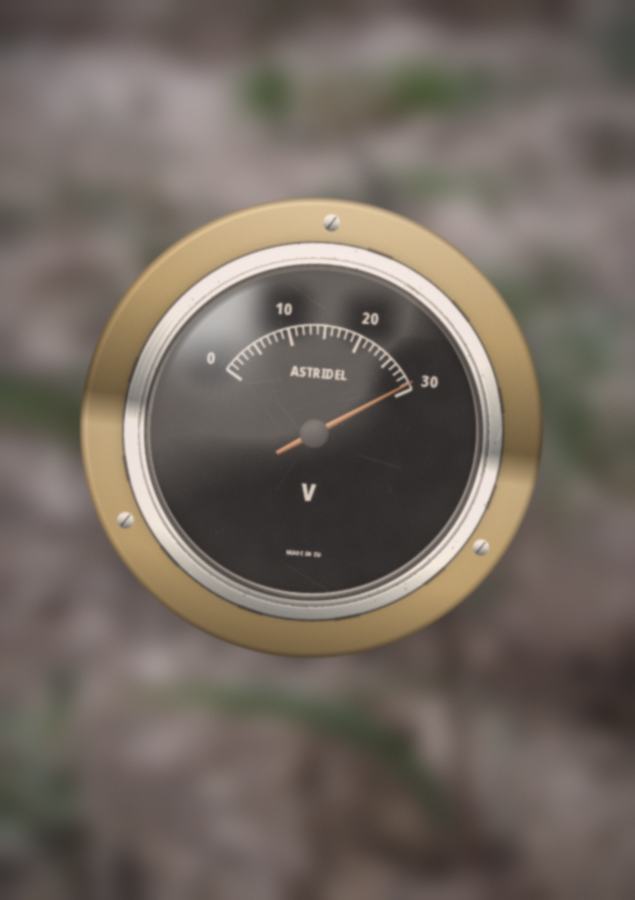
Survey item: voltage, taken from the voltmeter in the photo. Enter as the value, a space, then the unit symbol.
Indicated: 29 V
